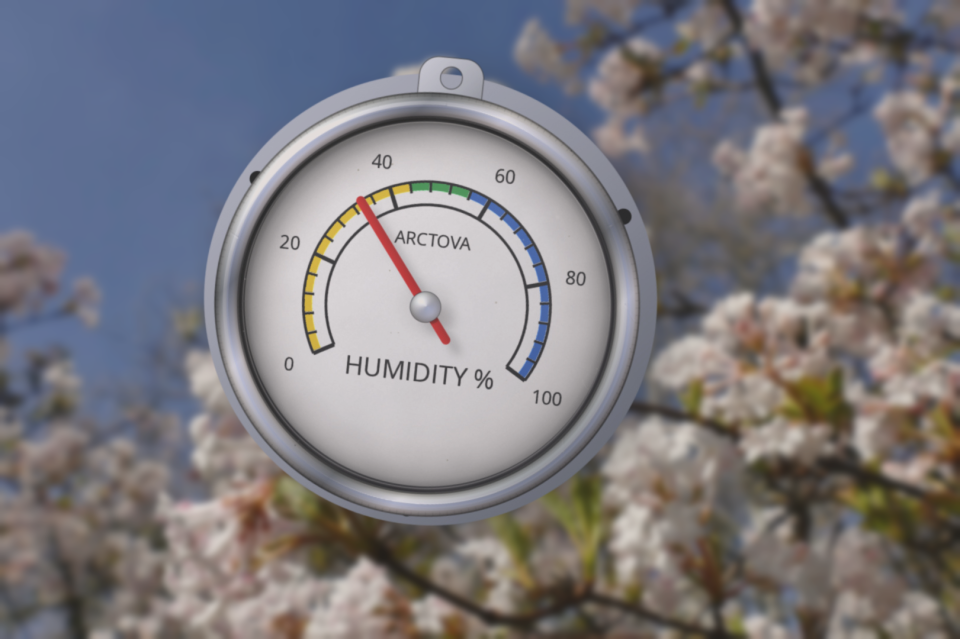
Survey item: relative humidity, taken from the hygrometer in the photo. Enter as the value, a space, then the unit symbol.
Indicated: 34 %
